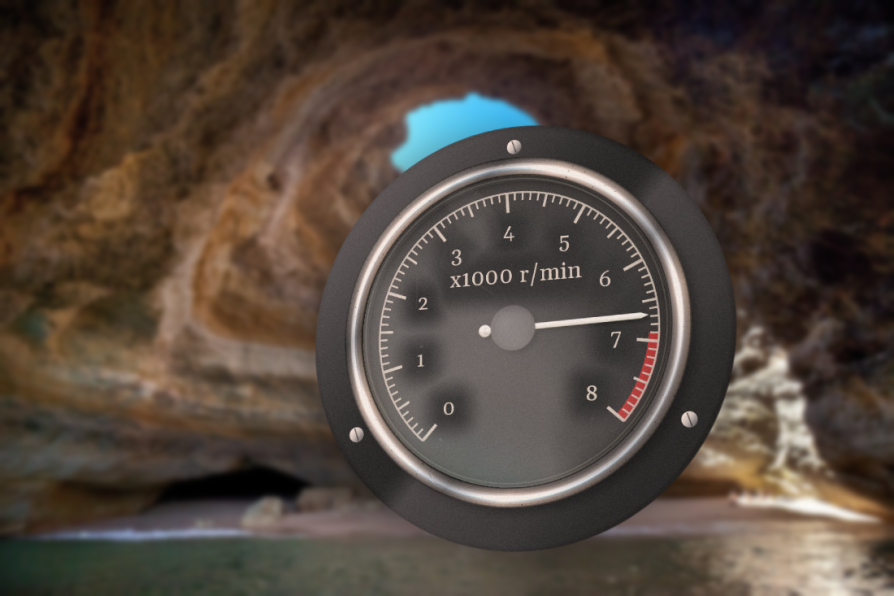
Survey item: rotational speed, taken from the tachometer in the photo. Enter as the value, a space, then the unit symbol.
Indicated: 6700 rpm
